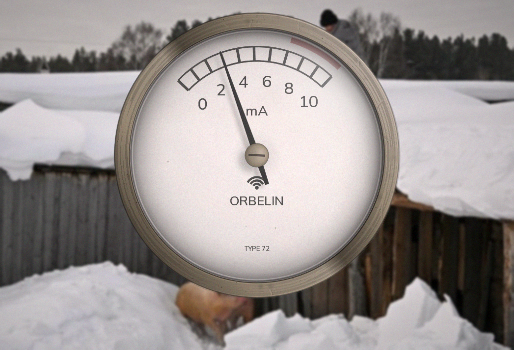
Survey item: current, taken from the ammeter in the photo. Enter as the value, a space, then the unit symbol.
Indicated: 3 mA
